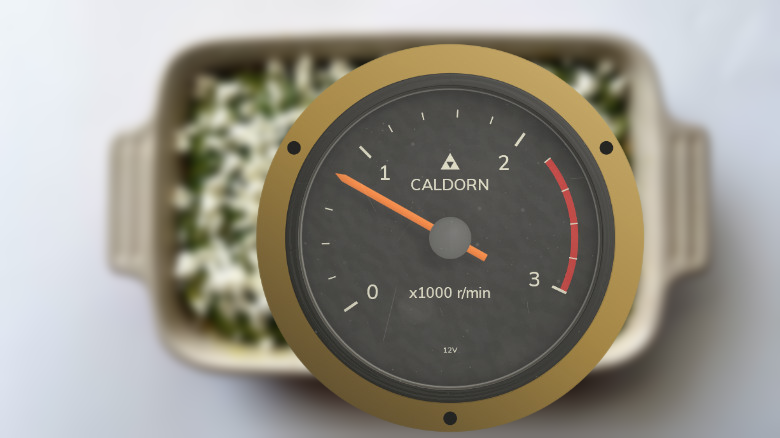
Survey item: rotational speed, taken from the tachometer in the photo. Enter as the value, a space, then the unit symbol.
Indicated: 800 rpm
